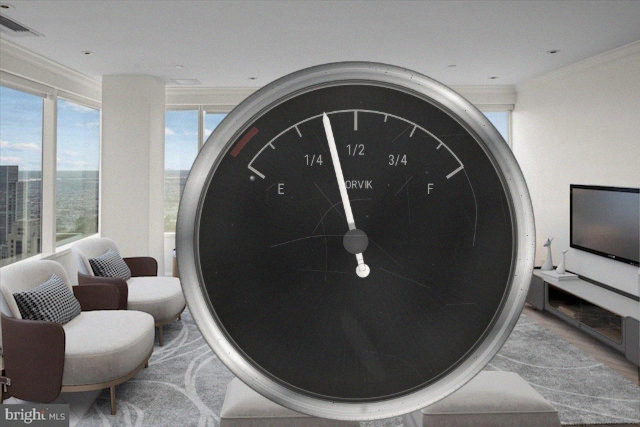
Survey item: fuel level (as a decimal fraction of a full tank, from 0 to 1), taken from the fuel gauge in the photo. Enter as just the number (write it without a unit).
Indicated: 0.375
